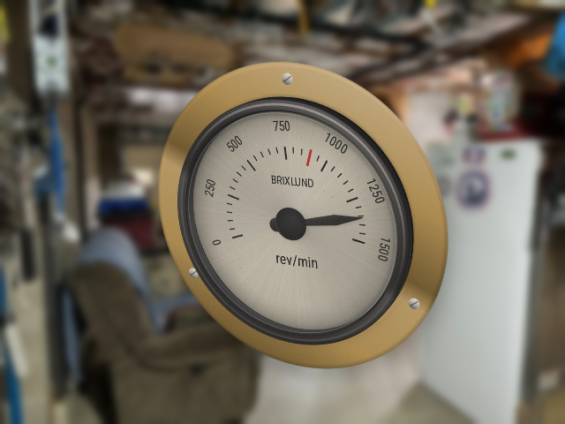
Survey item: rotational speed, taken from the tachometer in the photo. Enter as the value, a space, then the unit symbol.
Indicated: 1350 rpm
